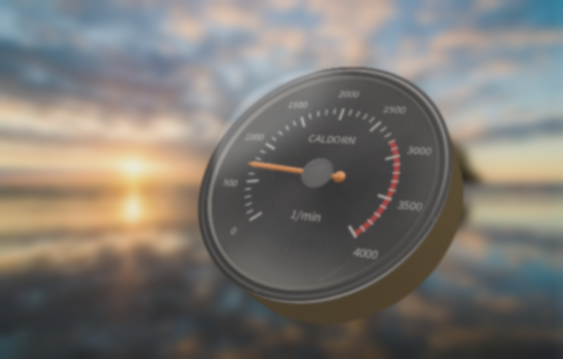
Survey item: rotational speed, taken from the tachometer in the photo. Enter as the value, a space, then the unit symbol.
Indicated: 700 rpm
